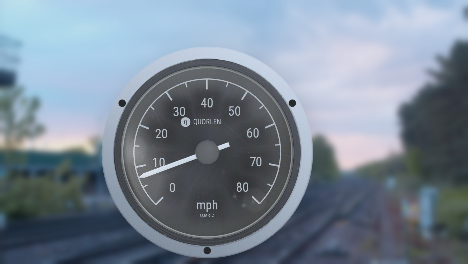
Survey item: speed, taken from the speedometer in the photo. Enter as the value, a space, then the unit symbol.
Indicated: 7.5 mph
